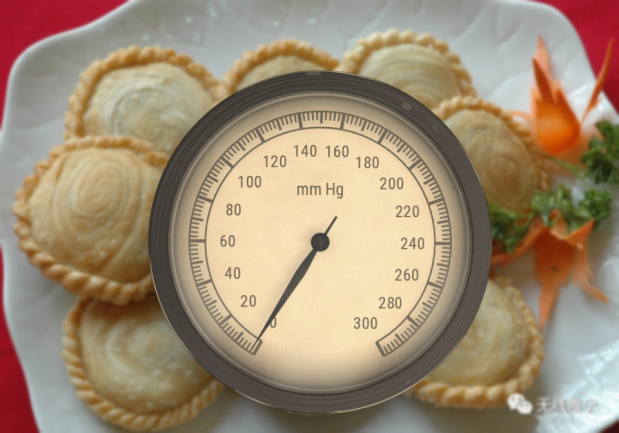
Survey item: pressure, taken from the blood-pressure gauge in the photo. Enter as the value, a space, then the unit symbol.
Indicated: 2 mmHg
